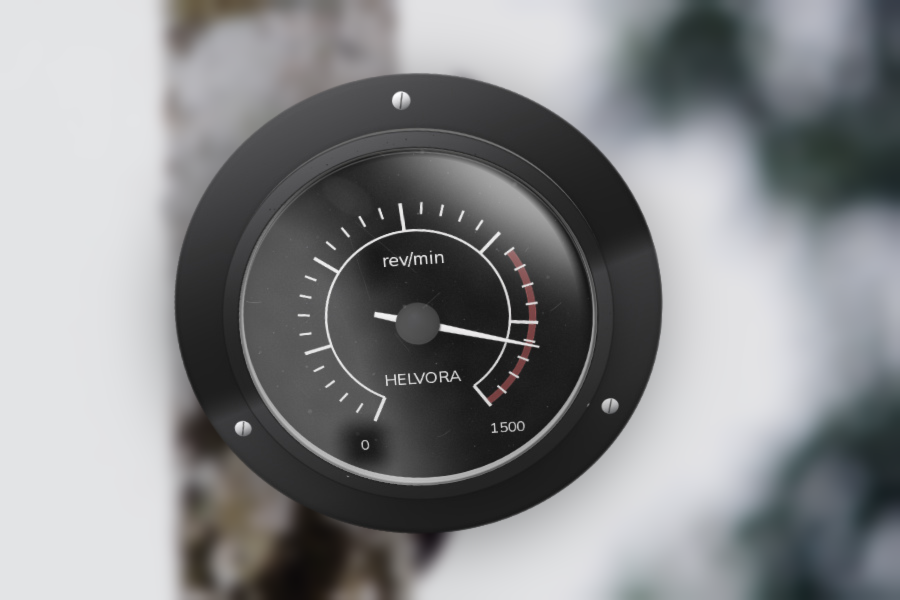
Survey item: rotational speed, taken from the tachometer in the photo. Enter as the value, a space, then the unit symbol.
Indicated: 1300 rpm
